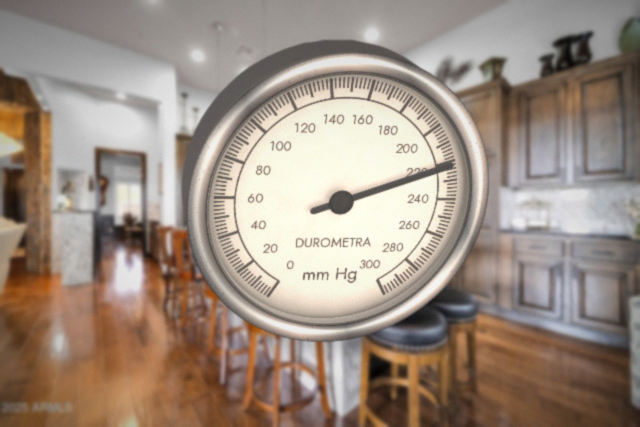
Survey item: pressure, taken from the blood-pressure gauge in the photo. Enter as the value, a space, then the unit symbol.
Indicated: 220 mmHg
